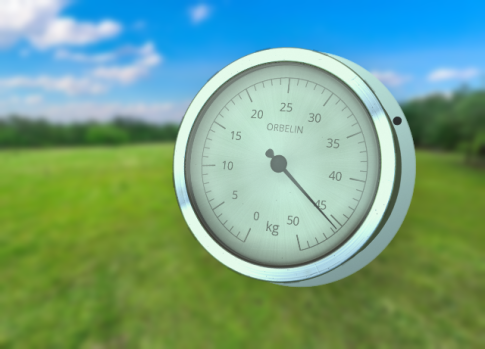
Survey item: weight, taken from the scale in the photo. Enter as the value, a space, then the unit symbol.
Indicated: 45.5 kg
